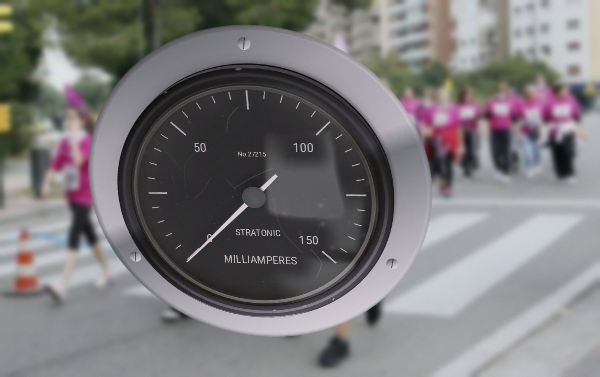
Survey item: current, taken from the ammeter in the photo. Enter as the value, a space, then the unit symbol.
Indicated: 0 mA
